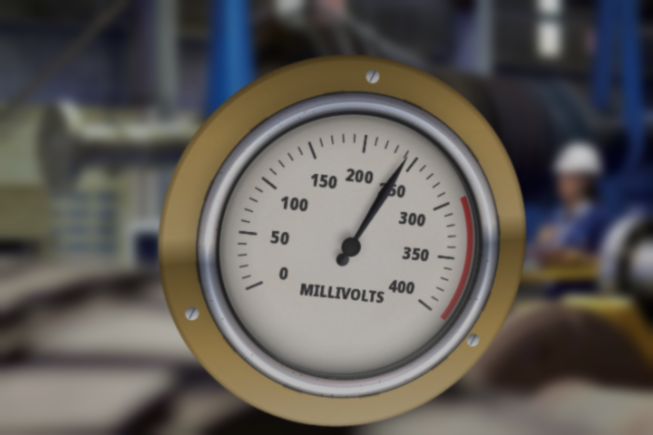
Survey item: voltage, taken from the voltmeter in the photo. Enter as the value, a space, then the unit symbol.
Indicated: 240 mV
